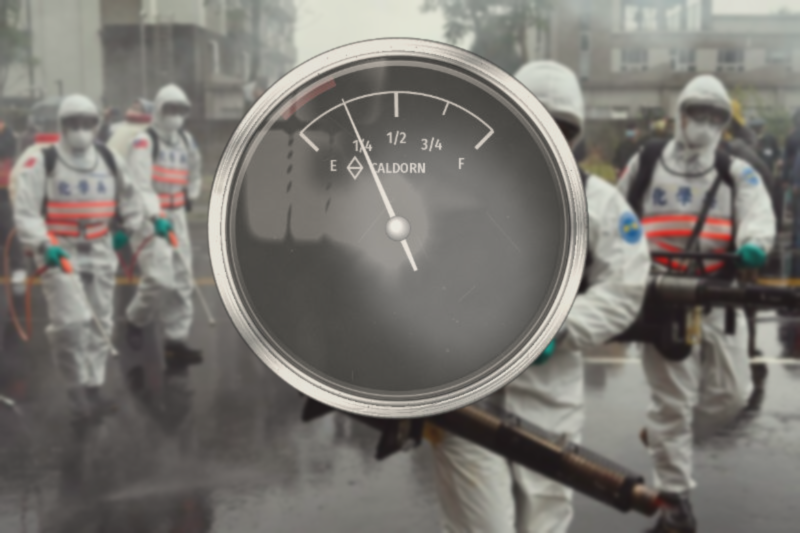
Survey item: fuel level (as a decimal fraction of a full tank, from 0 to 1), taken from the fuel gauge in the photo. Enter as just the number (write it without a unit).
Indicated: 0.25
